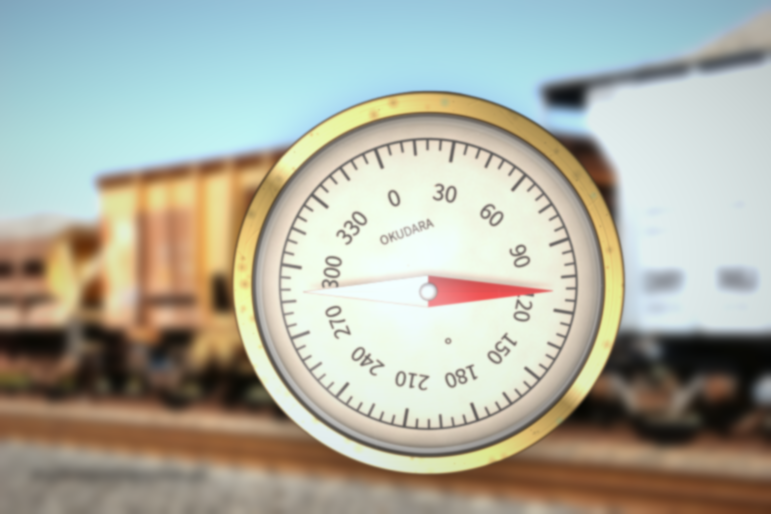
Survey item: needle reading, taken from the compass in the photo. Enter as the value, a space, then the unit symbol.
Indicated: 110 °
